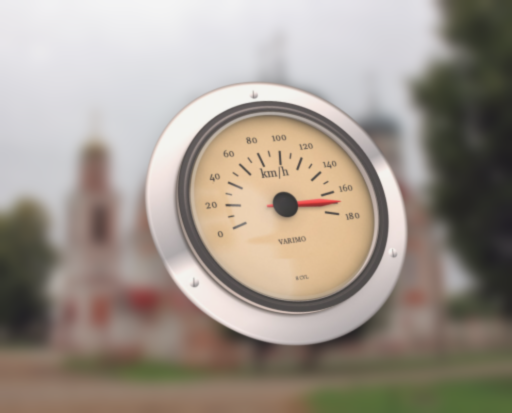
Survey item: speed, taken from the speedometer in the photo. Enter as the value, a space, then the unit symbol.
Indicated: 170 km/h
